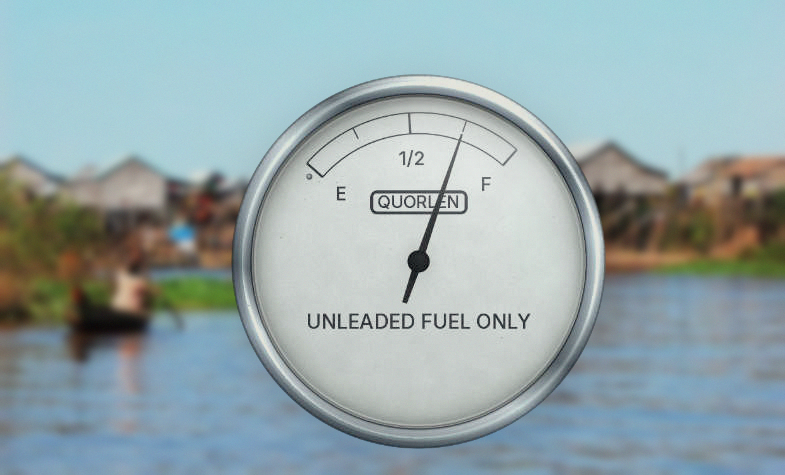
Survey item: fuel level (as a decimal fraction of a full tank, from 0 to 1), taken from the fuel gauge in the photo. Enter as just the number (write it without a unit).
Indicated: 0.75
